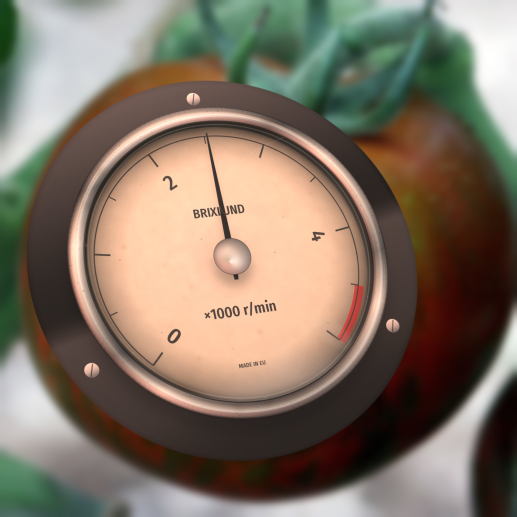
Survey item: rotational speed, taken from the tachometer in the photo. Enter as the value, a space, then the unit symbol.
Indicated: 2500 rpm
